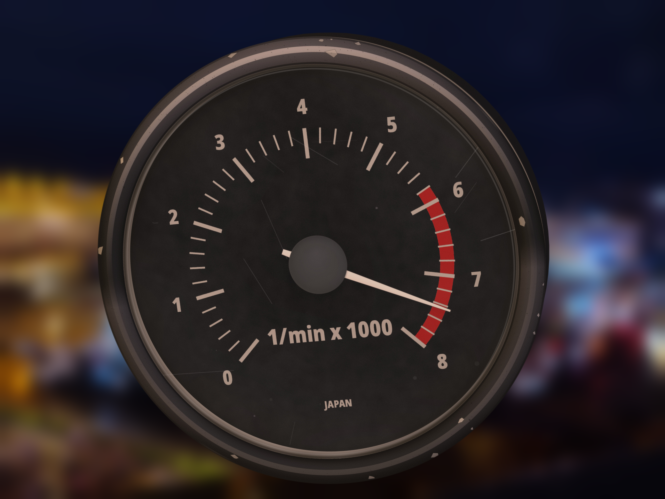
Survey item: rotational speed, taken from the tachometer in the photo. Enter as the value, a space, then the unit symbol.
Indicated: 7400 rpm
